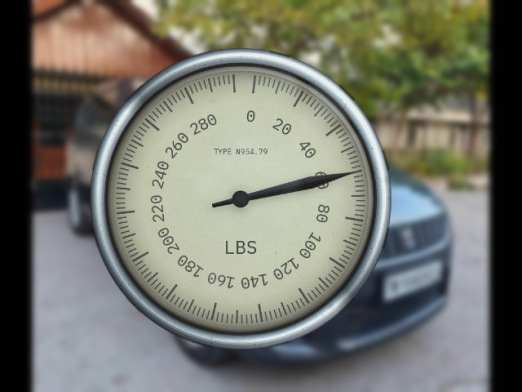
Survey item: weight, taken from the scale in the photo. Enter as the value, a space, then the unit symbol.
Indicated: 60 lb
